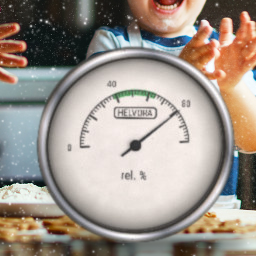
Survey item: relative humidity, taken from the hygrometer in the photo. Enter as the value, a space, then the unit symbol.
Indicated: 80 %
